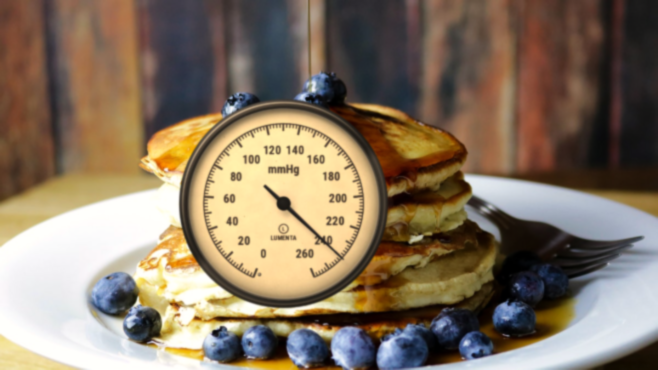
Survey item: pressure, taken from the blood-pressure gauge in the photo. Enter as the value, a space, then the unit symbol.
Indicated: 240 mmHg
